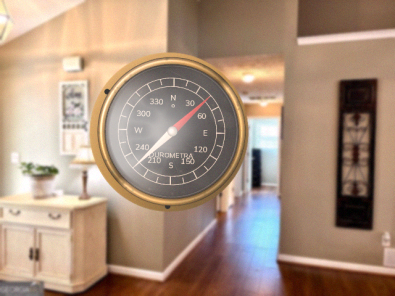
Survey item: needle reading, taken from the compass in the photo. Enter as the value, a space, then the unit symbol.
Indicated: 45 °
